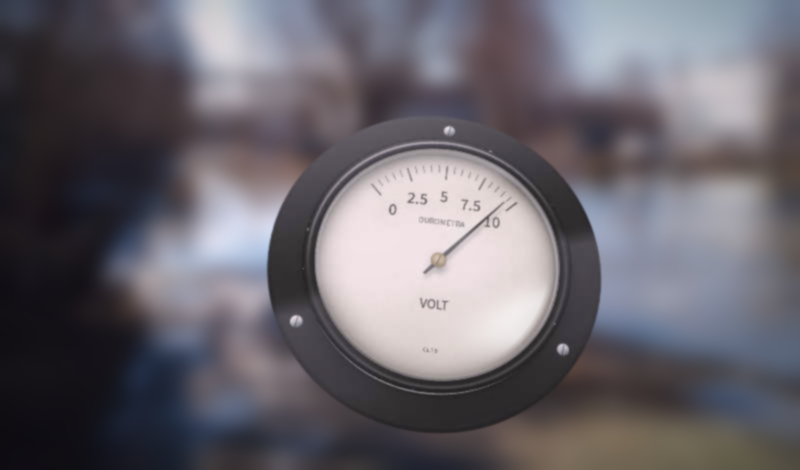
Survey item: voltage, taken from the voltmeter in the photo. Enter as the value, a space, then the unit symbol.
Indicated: 9.5 V
